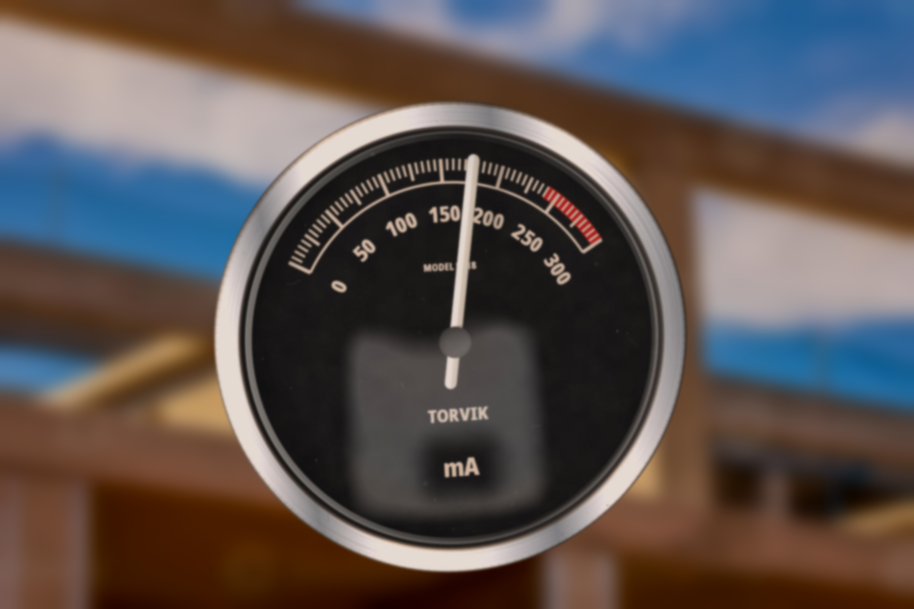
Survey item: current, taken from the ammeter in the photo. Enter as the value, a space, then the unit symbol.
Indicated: 175 mA
